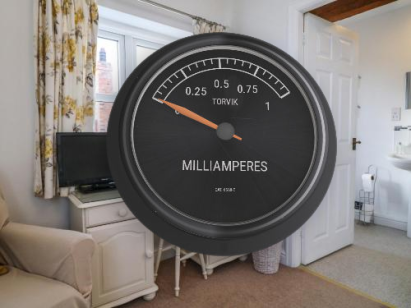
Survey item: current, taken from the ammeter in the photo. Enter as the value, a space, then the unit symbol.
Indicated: 0 mA
